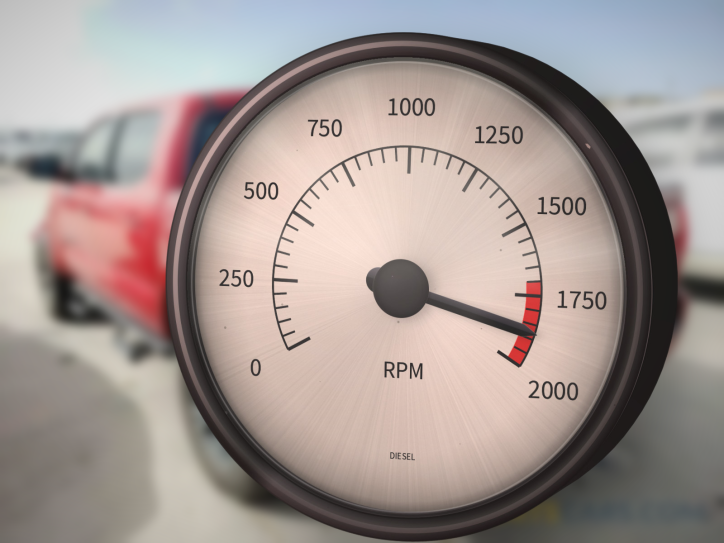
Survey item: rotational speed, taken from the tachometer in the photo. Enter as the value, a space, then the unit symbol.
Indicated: 1875 rpm
